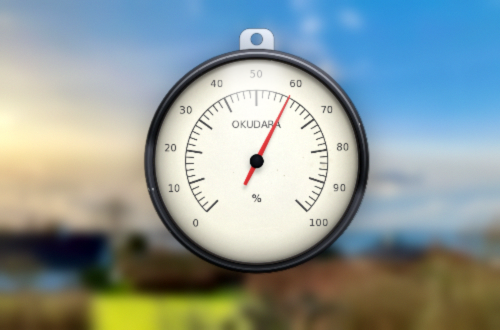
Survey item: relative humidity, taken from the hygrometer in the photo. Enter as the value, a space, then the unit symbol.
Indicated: 60 %
